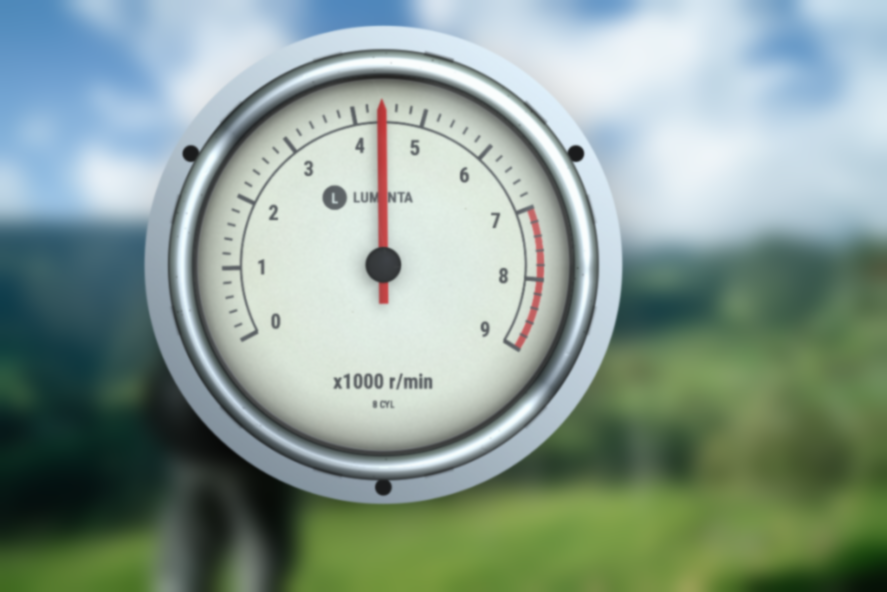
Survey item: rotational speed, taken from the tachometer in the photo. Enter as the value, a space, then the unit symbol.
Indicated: 4400 rpm
